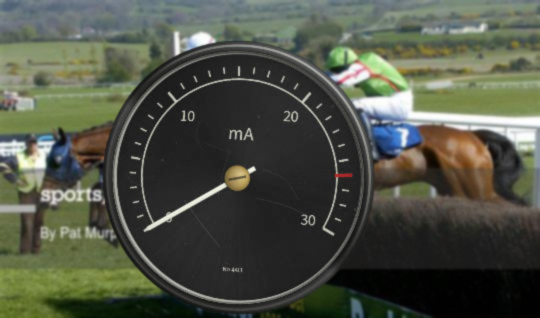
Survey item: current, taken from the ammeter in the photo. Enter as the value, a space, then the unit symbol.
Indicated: 0 mA
